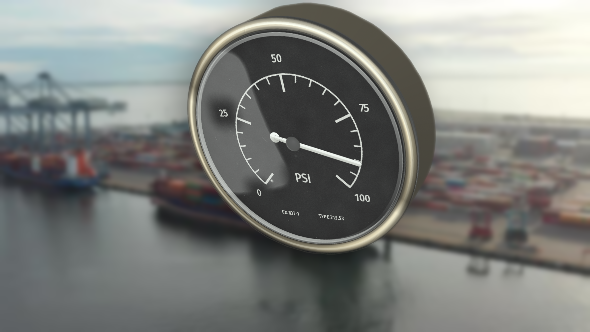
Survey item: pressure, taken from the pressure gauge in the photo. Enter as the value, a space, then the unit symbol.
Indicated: 90 psi
